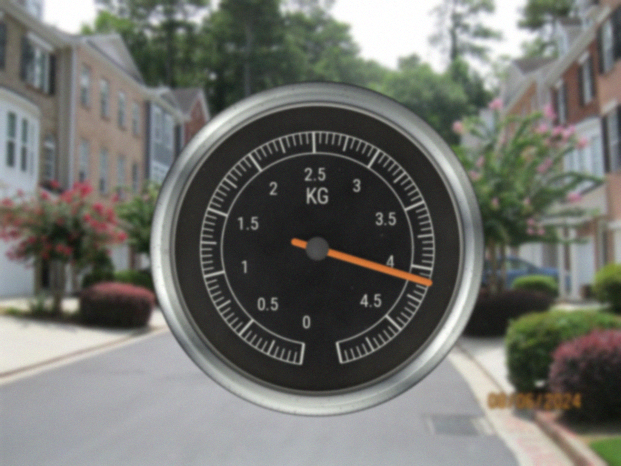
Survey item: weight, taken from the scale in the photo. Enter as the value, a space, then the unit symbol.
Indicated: 4.1 kg
